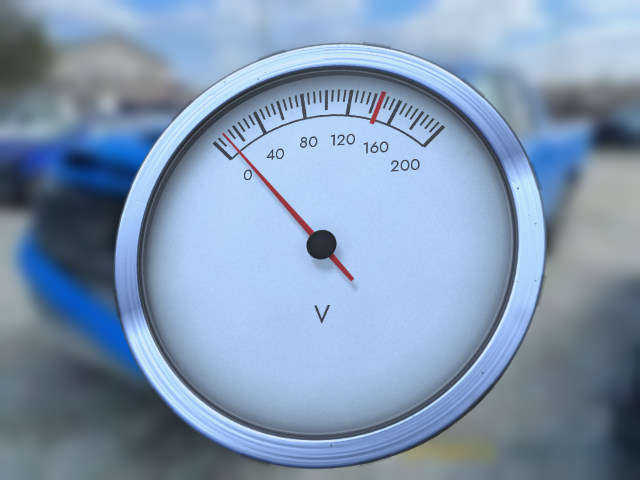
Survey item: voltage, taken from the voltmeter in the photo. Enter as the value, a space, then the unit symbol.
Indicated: 10 V
